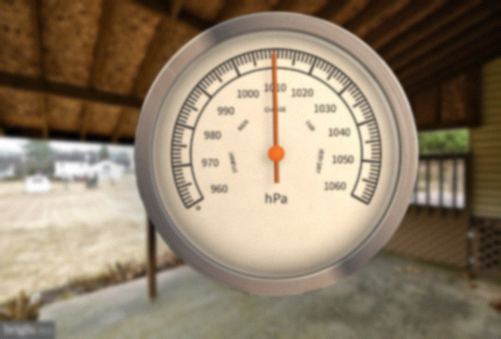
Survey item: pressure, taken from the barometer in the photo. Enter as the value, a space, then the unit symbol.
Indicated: 1010 hPa
